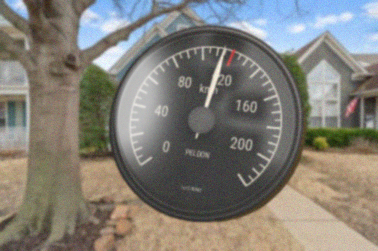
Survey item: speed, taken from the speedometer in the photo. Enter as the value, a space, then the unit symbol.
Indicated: 115 km/h
